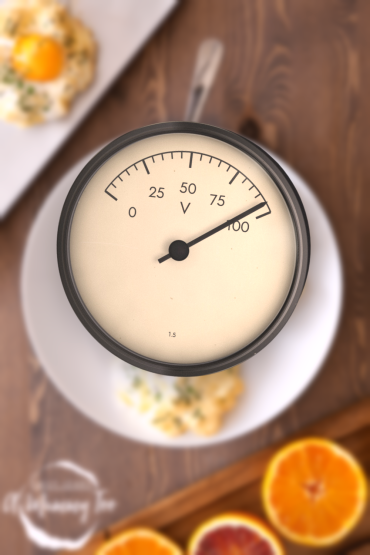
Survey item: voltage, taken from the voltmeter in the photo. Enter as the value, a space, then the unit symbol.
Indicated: 95 V
